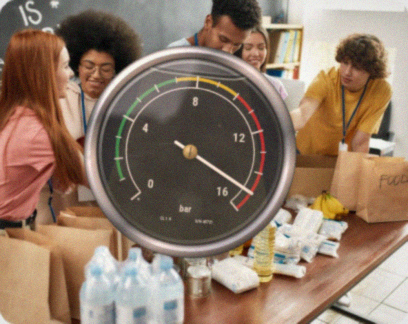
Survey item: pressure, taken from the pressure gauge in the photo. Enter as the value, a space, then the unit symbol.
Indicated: 15 bar
